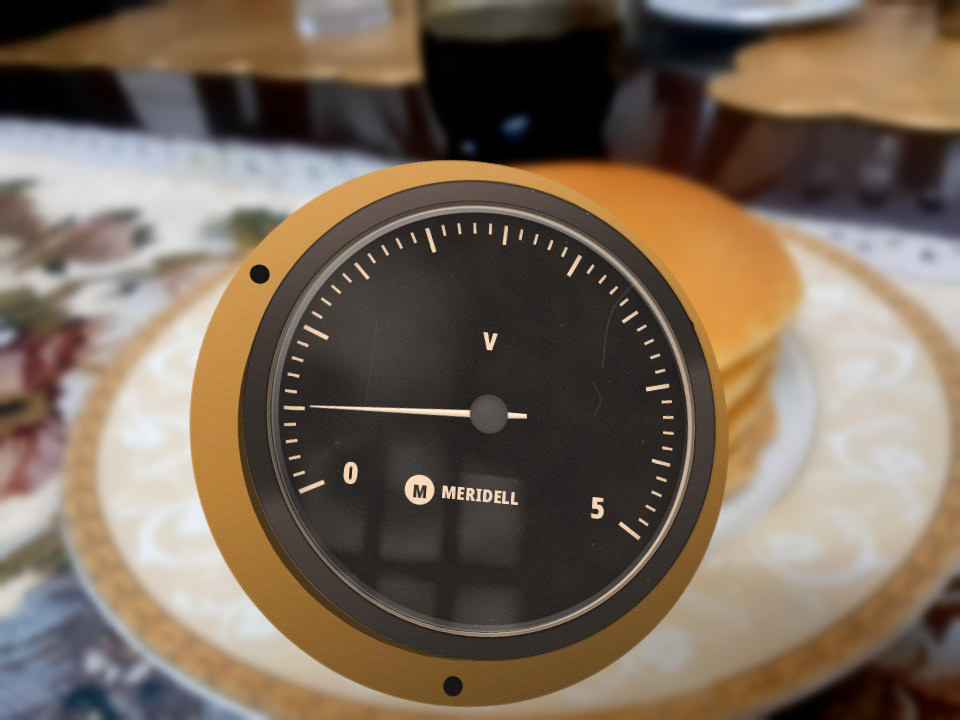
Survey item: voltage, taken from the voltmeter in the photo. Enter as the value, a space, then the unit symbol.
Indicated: 0.5 V
